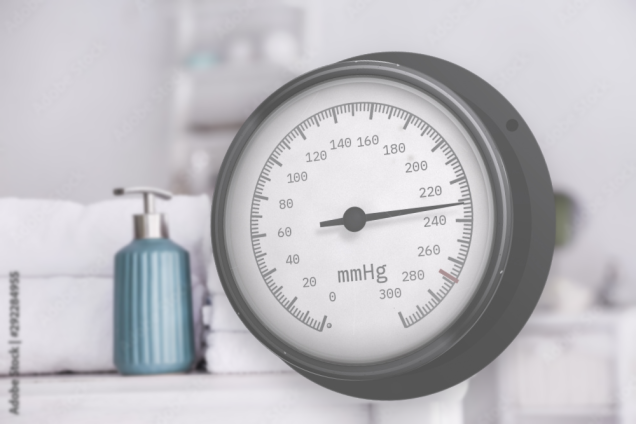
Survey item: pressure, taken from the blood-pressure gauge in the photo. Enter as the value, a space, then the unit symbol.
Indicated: 232 mmHg
